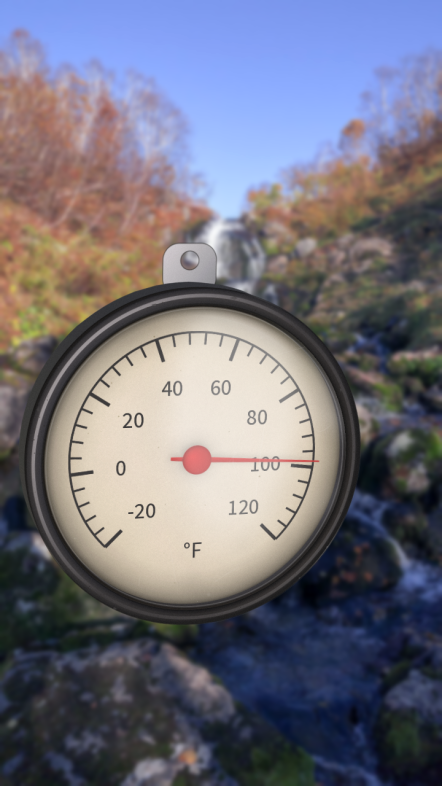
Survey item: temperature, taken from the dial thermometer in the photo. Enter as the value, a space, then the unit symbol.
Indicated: 98 °F
